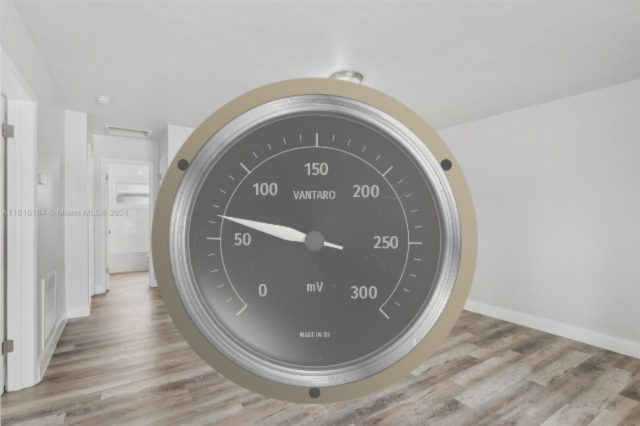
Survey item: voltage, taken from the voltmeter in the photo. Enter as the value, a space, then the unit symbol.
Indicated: 65 mV
